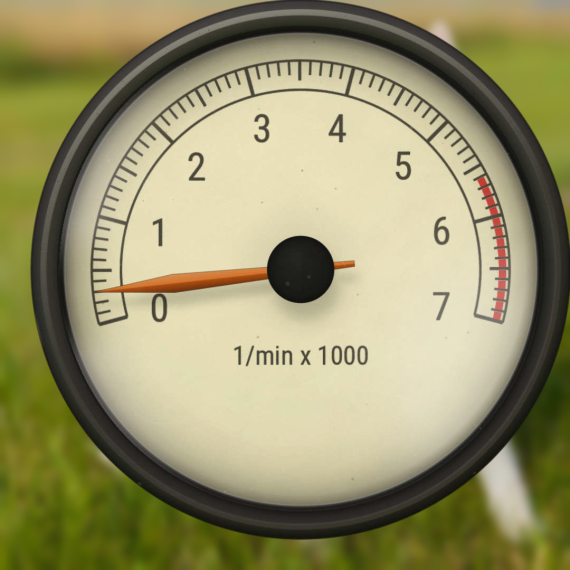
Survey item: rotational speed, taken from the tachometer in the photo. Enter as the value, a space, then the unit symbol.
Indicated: 300 rpm
